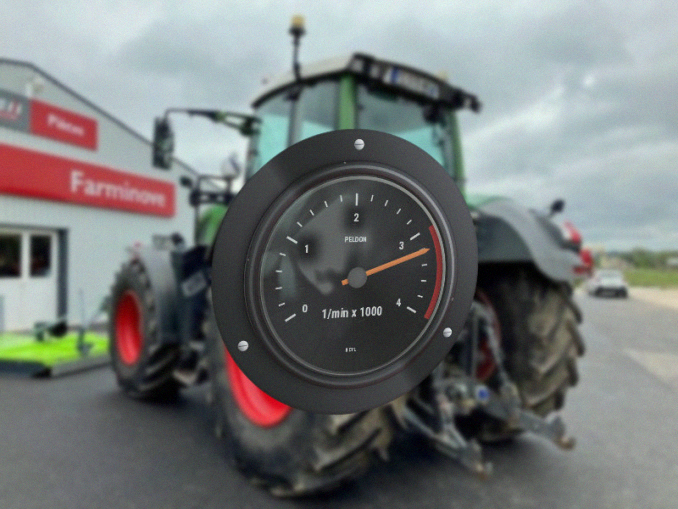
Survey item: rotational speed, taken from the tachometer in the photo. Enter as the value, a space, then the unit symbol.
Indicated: 3200 rpm
